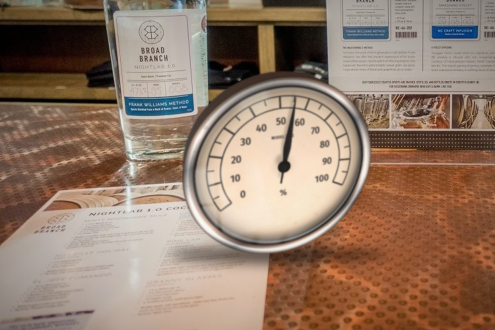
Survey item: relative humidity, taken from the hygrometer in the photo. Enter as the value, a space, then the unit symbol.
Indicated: 55 %
